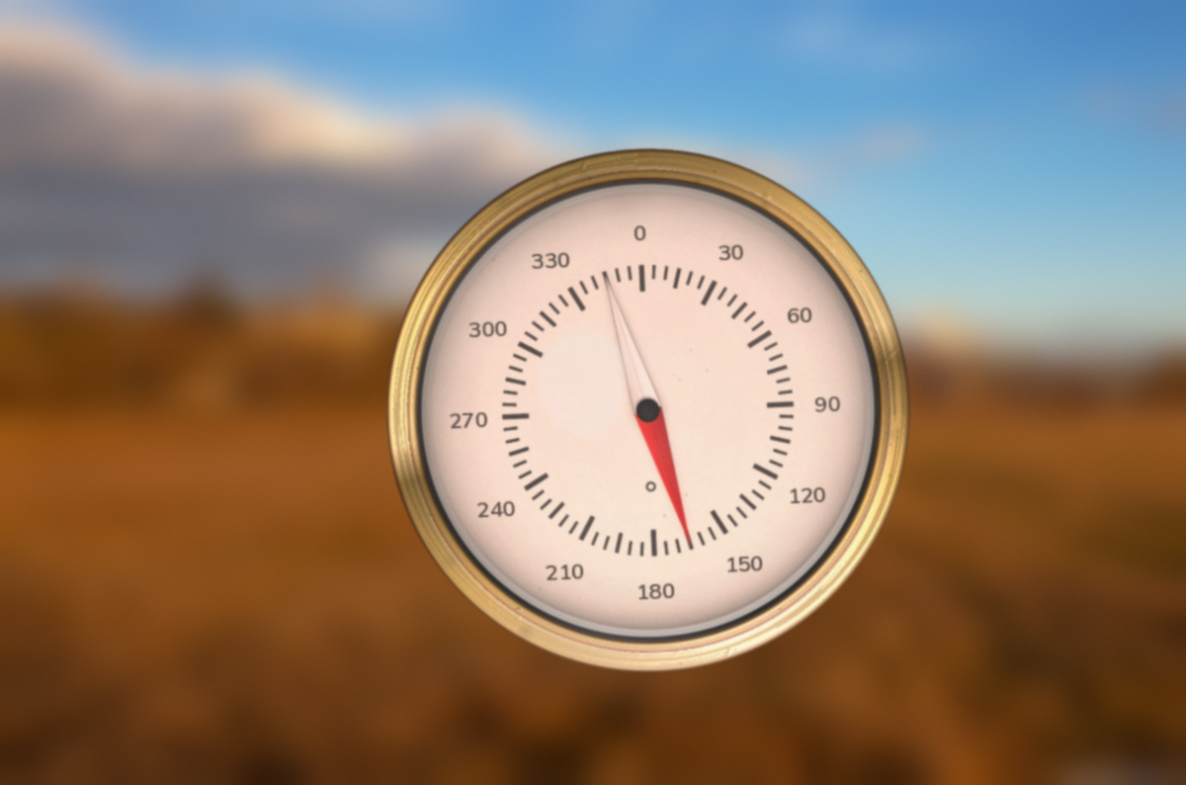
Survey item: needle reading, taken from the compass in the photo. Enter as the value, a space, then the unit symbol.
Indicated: 165 °
